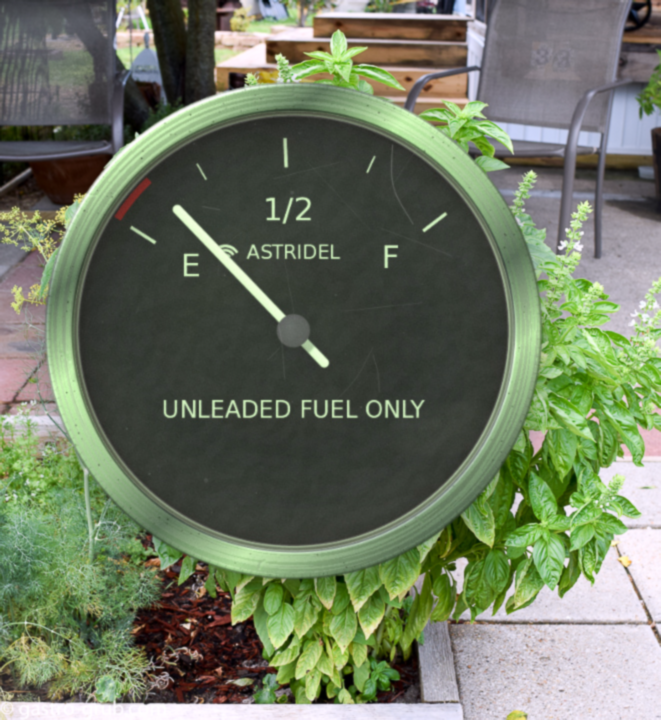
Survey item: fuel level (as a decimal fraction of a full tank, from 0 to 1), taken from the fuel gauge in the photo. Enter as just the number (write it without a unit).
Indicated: 0.125
